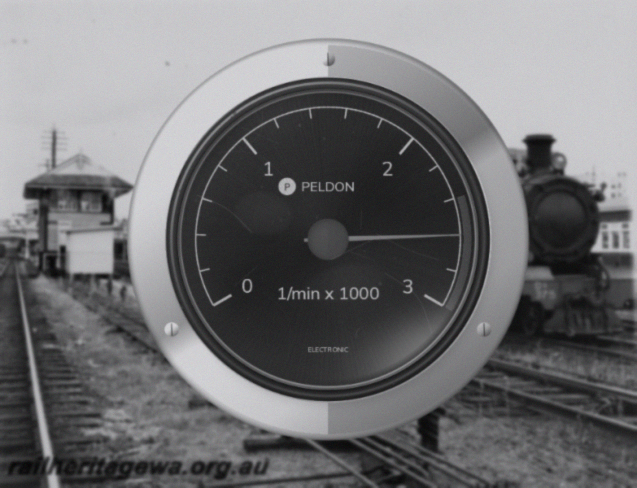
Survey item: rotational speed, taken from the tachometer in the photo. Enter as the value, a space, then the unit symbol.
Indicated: 2600 rpm
